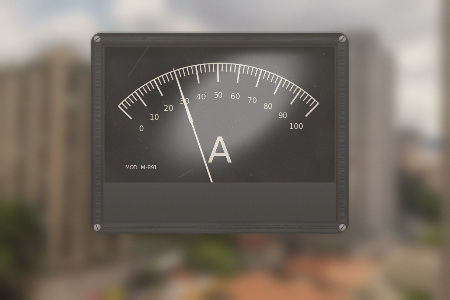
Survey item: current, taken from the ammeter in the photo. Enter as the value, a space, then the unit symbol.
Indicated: 30 A
